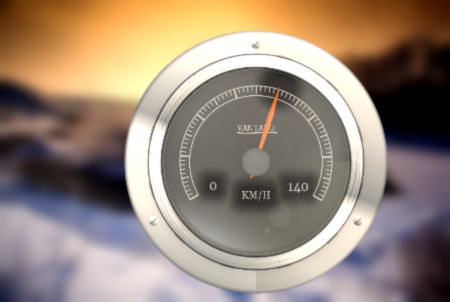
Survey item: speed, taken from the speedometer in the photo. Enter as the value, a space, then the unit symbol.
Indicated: 80 km/h
